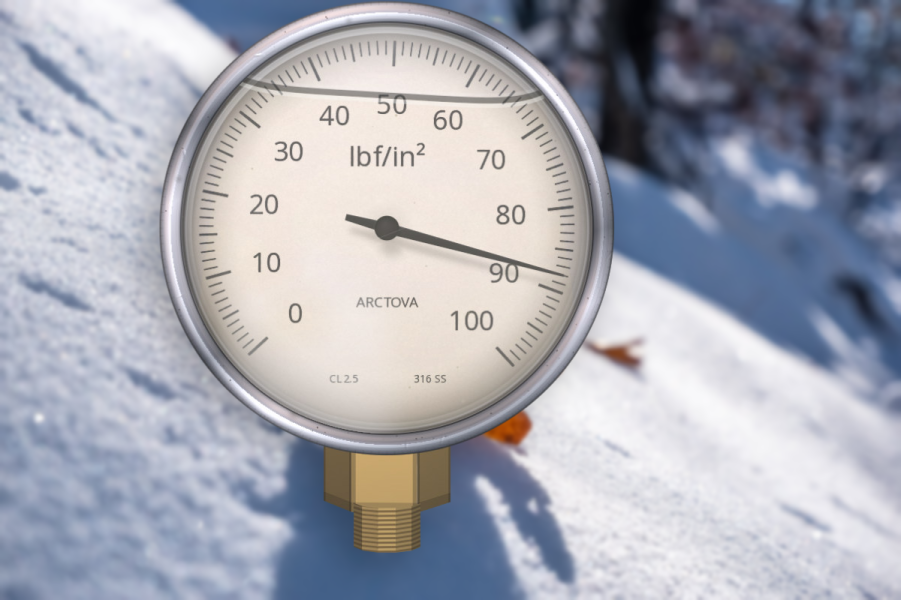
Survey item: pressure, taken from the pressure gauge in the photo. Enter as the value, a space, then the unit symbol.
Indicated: 88 psi
